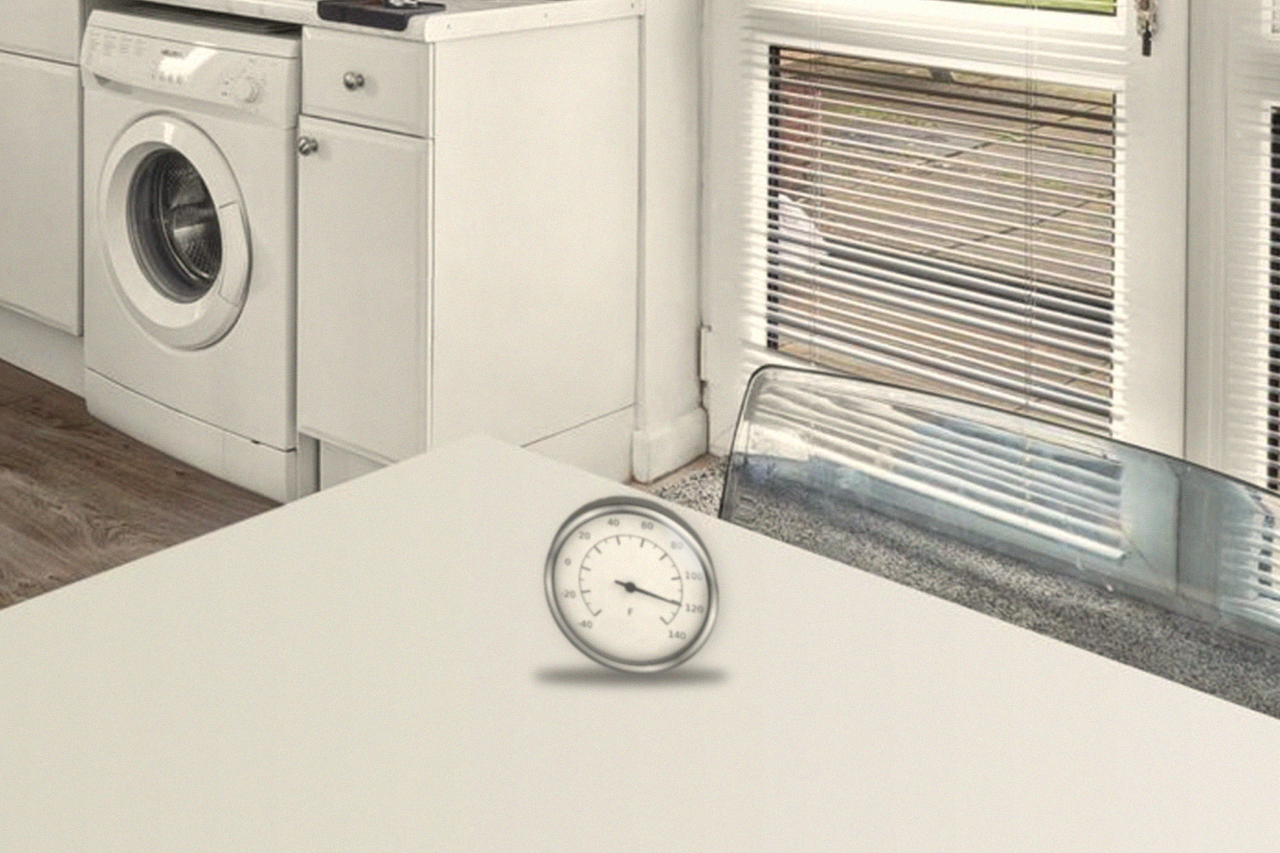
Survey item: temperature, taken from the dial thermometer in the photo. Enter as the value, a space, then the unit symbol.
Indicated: 120 °F
